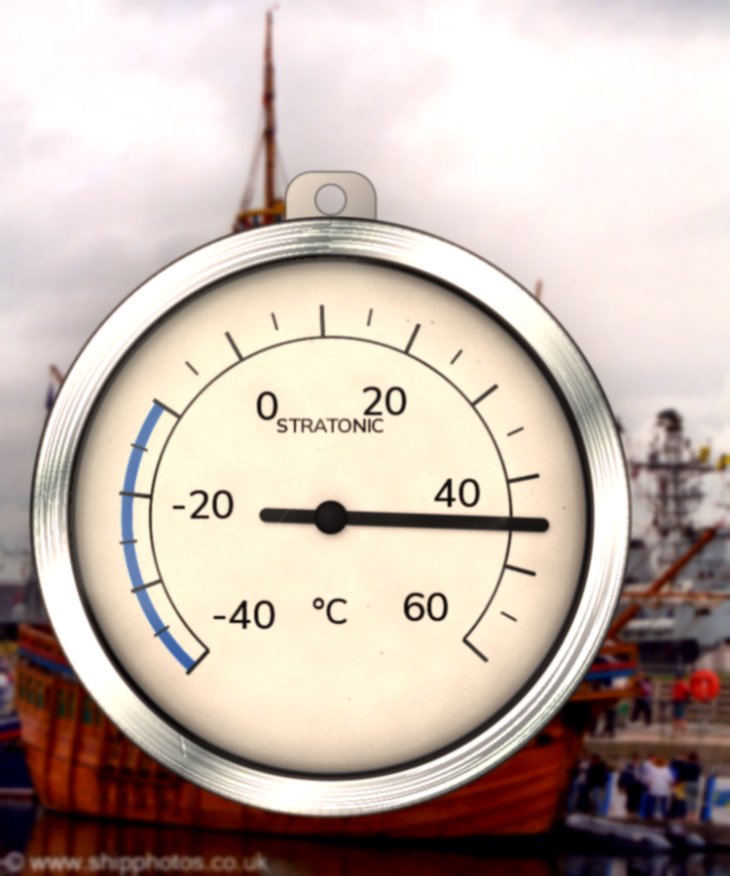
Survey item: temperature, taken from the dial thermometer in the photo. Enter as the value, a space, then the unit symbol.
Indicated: 45 °C
